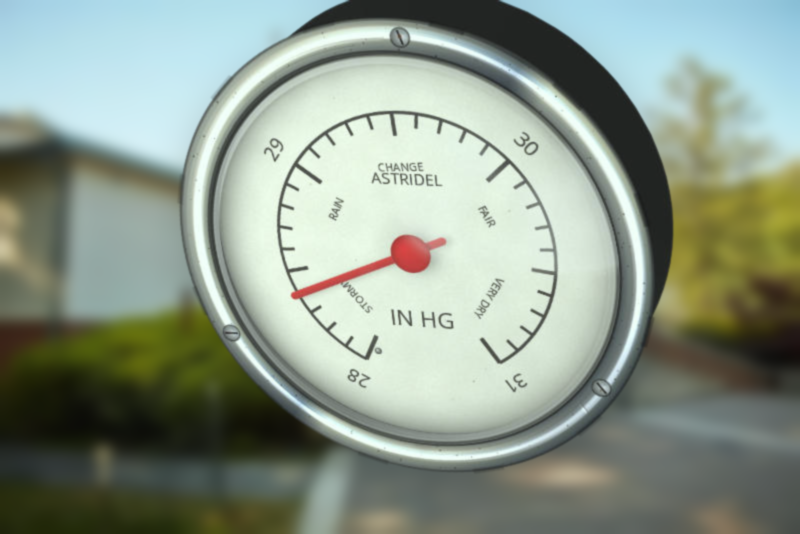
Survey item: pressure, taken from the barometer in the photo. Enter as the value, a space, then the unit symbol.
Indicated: 28.4 inHg
